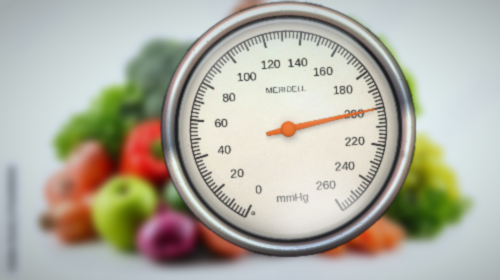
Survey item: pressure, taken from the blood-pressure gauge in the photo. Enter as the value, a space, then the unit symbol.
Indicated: 200 mmHg
